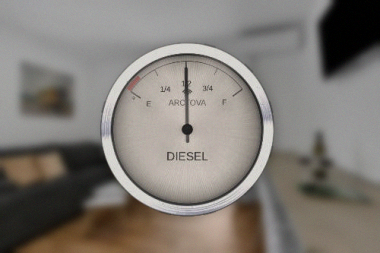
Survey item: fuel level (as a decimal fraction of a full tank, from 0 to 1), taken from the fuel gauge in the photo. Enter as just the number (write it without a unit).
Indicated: 0.5
